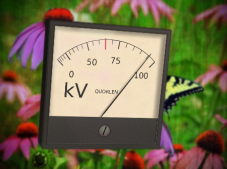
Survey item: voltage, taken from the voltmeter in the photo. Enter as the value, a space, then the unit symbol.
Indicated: 95 kV
